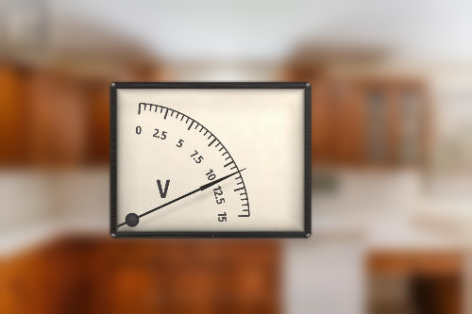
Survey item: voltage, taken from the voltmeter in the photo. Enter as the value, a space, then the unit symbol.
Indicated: 11 V
